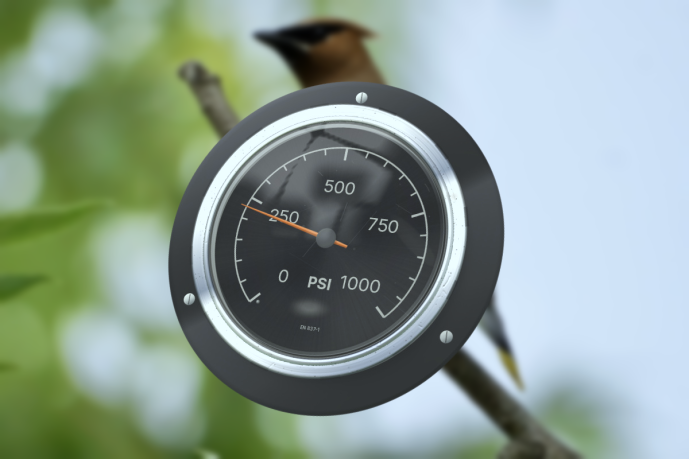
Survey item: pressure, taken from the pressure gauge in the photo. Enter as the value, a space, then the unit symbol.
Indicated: 225 psi
